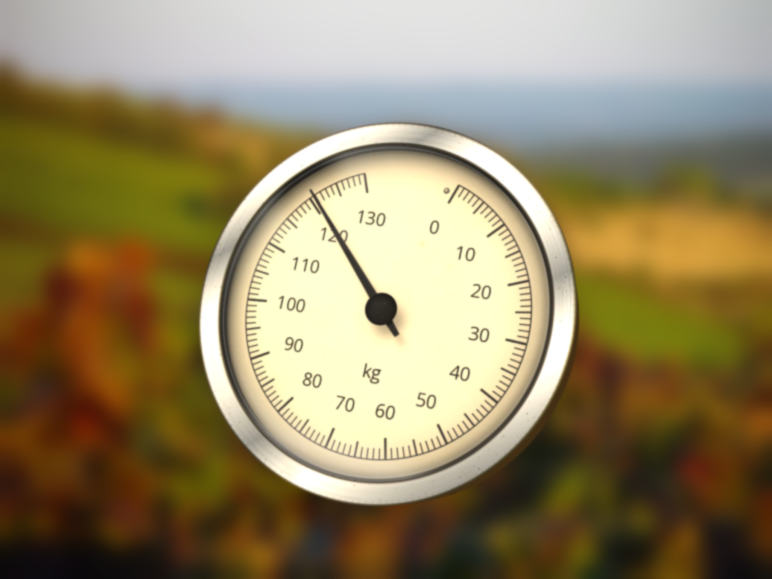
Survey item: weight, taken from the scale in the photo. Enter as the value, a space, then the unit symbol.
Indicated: 121 kg
